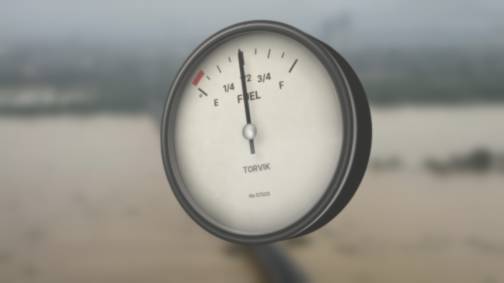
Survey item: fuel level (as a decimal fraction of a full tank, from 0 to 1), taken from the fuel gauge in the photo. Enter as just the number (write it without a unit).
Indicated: 0.5
